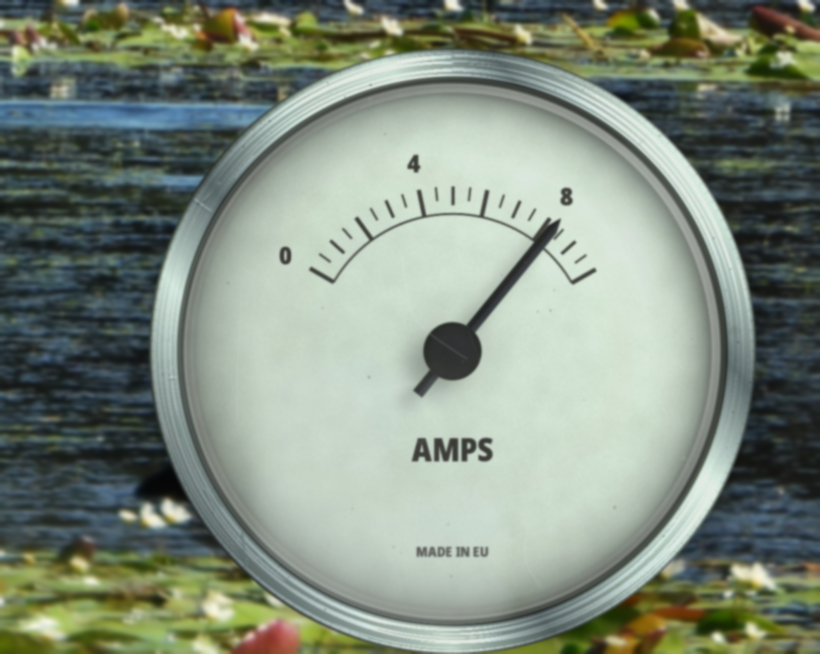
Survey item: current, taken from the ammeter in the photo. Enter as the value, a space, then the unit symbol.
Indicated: 8.25 A
